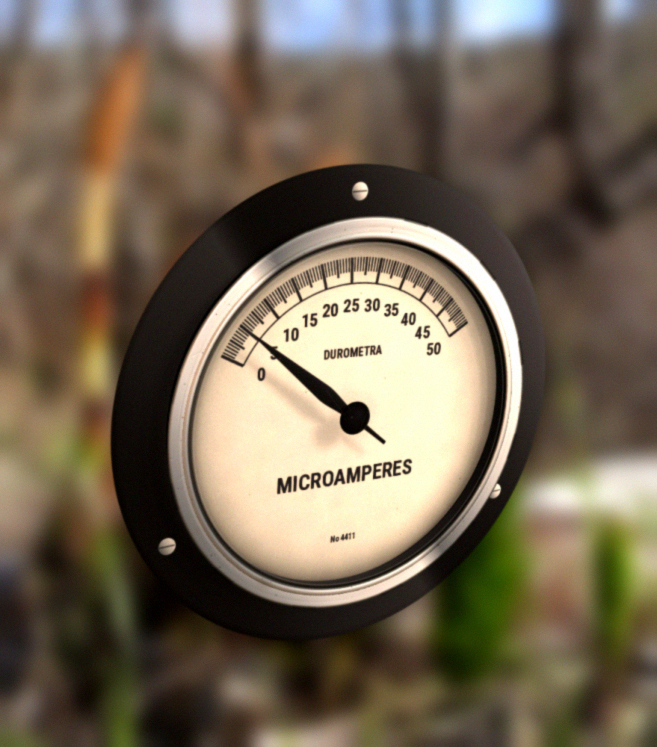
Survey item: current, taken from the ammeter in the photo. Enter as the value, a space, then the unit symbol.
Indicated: 5 µA
